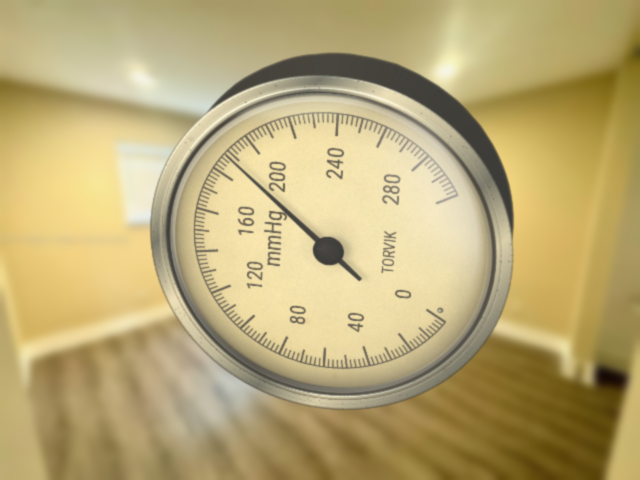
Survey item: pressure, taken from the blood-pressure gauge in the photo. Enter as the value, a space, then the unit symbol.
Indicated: 190 mmHg
